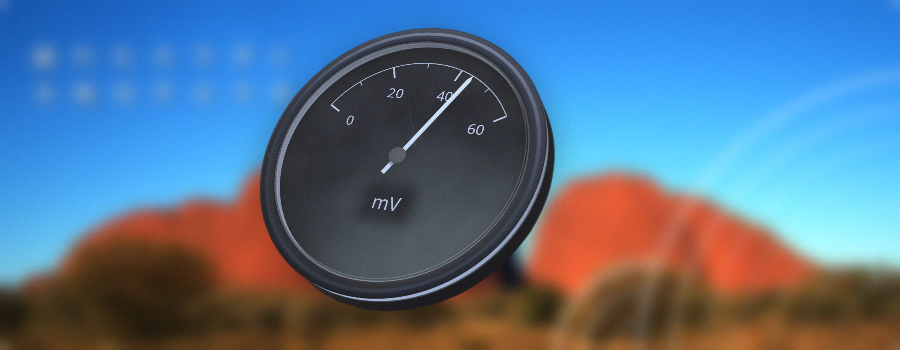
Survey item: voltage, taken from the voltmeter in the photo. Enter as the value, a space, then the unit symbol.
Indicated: 45 mV
